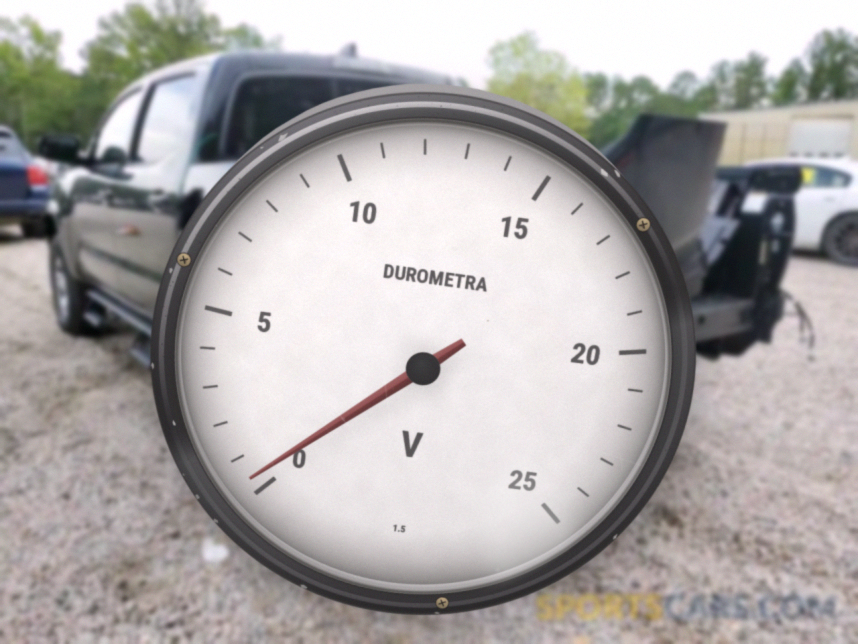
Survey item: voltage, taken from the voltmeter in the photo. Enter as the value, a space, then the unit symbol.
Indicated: 0.5 V
